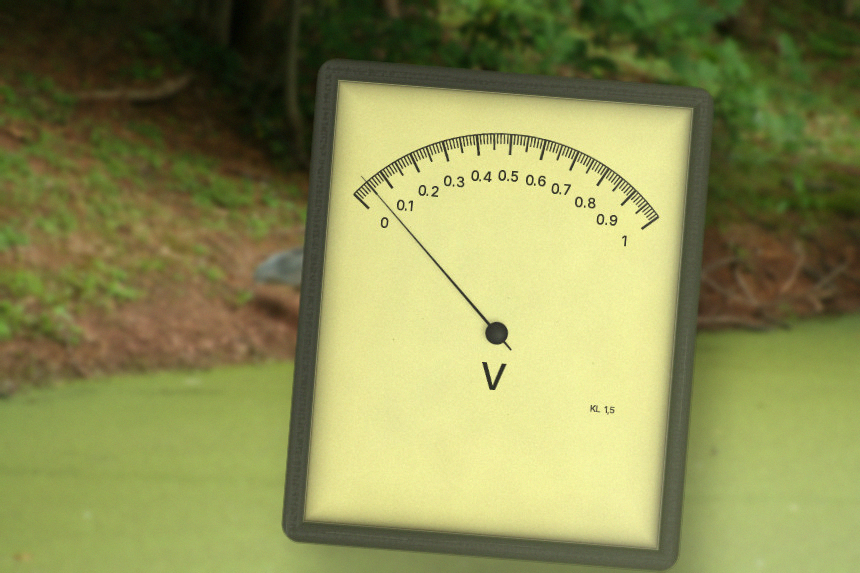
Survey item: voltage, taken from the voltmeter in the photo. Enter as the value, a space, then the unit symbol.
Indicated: 0.05 V
